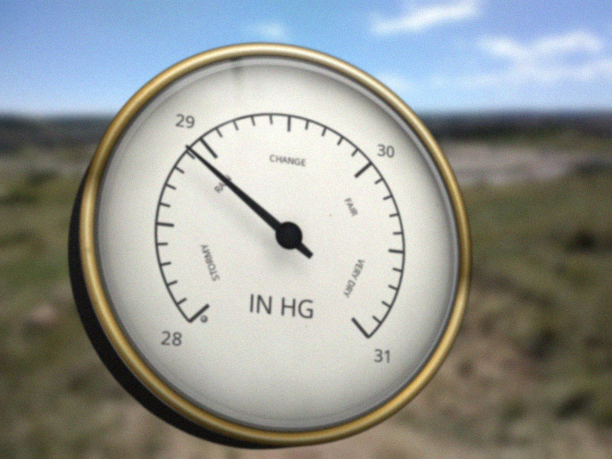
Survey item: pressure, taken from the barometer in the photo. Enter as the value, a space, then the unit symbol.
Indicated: 28.9 inHg
